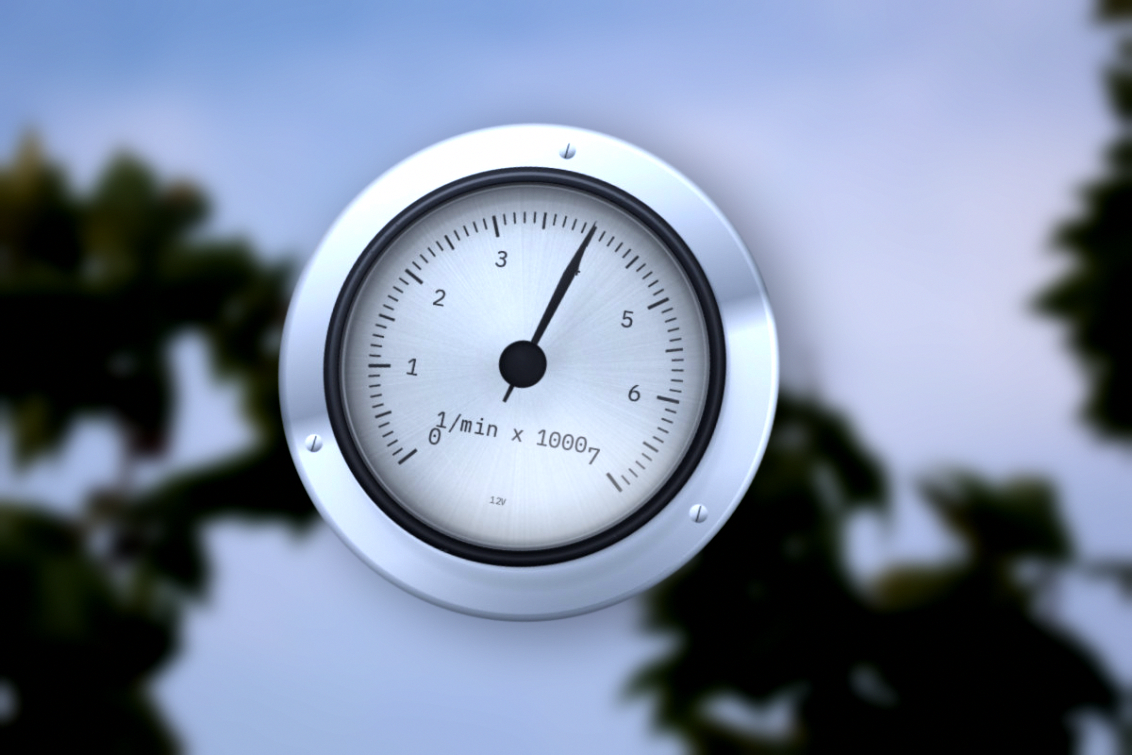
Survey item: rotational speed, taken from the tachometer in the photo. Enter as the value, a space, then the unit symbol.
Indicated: 4000 rpm
